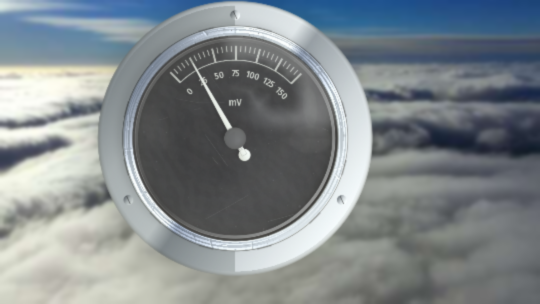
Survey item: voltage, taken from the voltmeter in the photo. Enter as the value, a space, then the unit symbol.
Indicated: 25 mV
